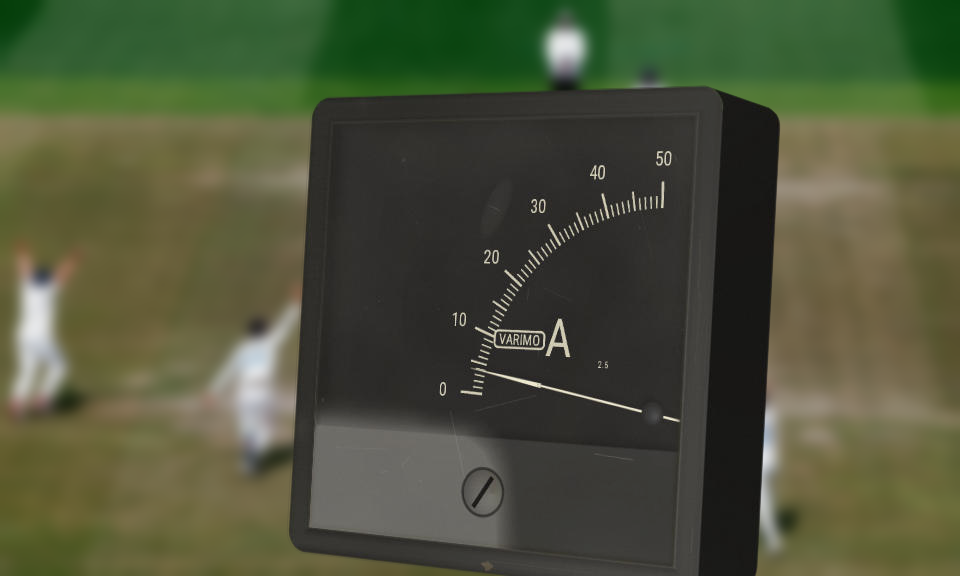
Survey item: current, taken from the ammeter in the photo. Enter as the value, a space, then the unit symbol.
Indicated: 4 A
